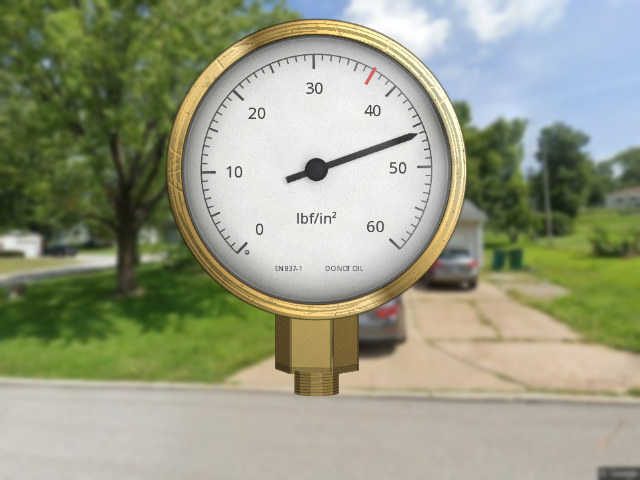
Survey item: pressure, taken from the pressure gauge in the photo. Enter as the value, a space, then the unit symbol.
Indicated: 46 psi
